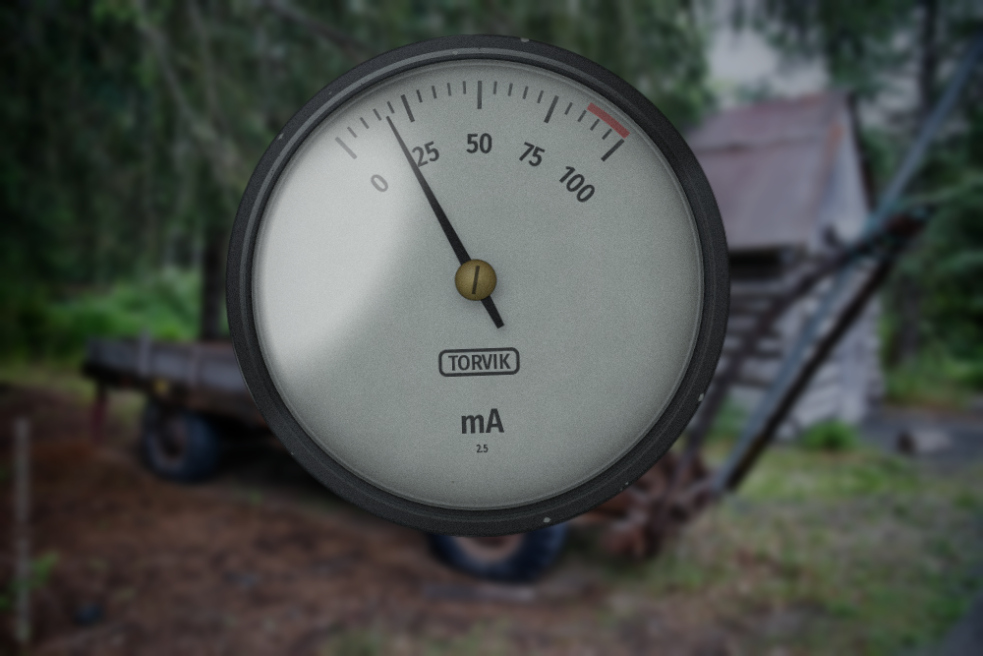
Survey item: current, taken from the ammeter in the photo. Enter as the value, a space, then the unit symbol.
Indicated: 17.5 mA
